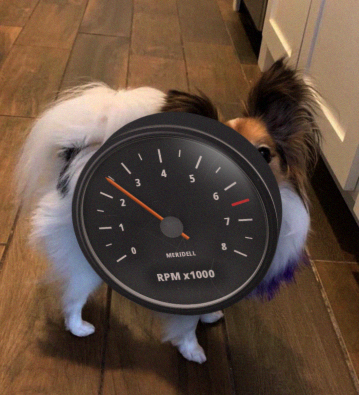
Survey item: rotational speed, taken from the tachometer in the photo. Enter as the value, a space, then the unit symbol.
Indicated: 2500 rpm
